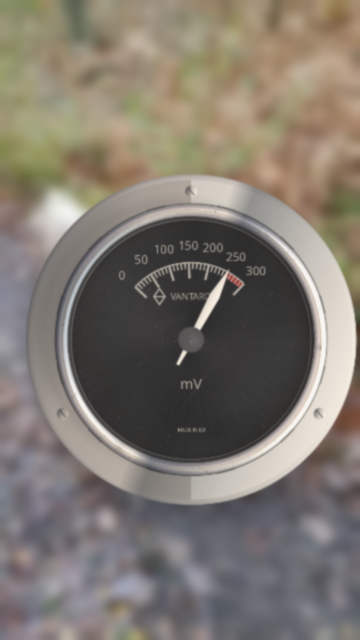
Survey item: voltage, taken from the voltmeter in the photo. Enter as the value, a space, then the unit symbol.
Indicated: 250 mV
